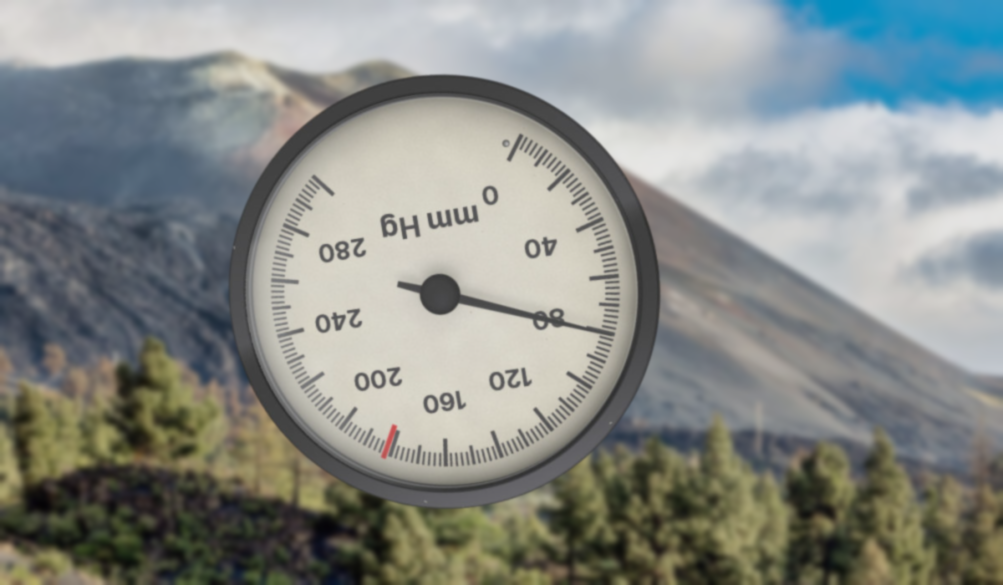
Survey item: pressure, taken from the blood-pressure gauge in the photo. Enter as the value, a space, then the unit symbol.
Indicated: 80 mmHg
